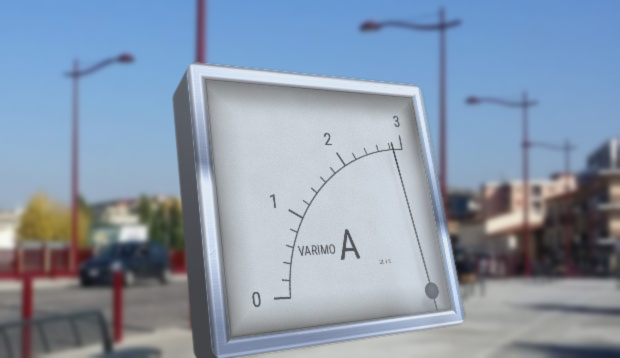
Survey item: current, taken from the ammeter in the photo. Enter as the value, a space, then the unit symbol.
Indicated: 2.8 A
